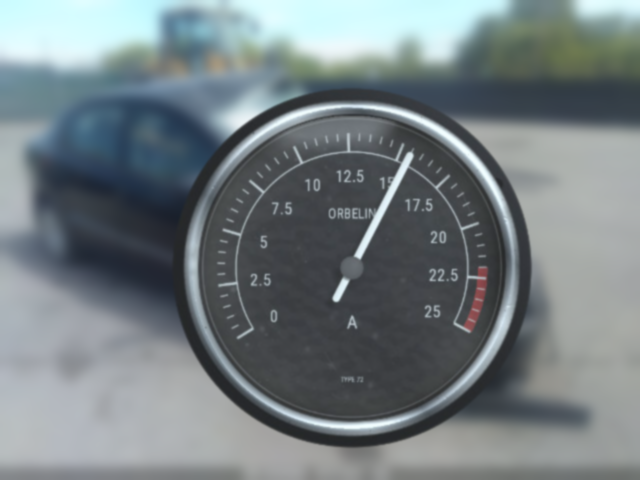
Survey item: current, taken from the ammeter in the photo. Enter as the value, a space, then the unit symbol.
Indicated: 15.5 A
